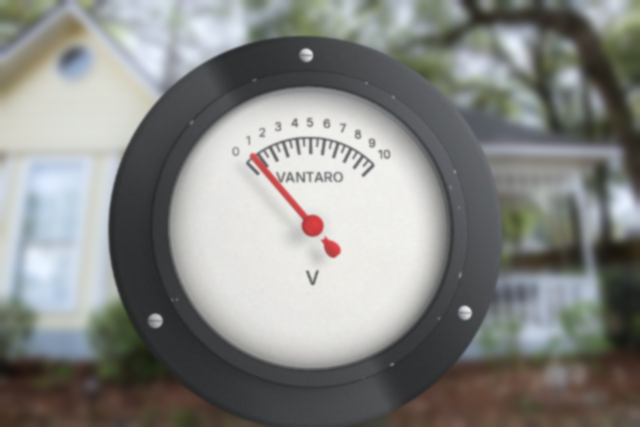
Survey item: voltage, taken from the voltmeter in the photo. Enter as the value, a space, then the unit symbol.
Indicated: 0.5 V
